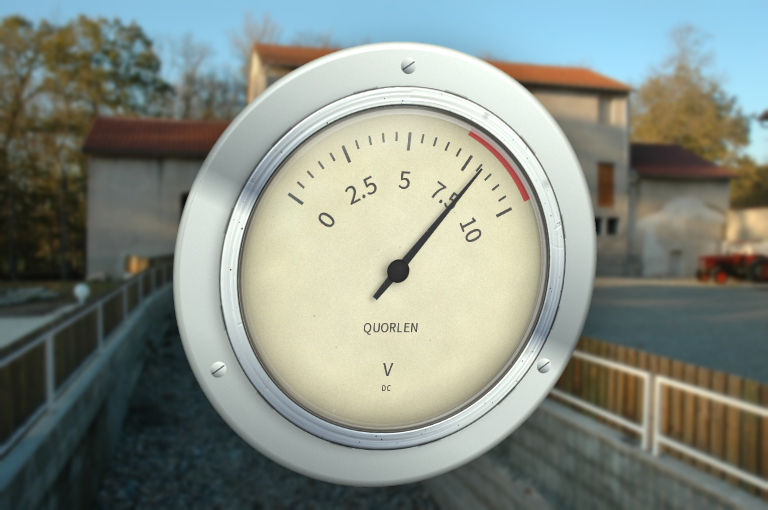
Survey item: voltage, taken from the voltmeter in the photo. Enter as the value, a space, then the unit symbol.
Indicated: 8 V
